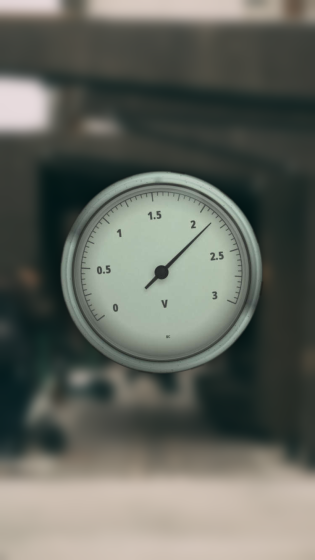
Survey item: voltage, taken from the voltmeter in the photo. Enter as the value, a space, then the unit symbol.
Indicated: 2.15 V
